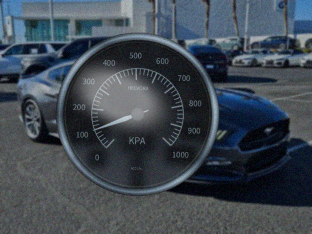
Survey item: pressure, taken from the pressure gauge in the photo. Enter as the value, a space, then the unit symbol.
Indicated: 100 kPa
